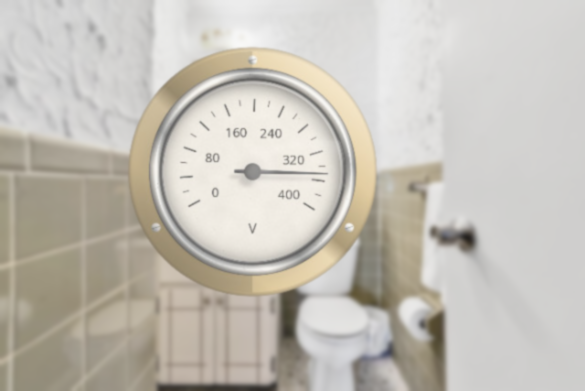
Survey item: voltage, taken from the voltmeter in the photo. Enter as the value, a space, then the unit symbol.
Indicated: 350 V
